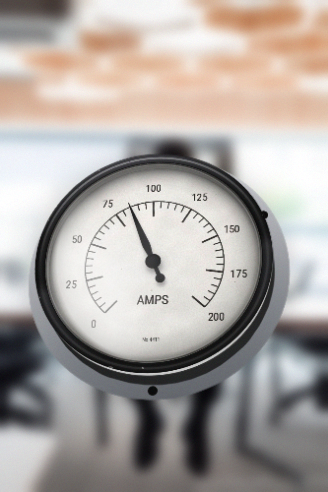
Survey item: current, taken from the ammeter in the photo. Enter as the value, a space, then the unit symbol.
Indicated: 85 A
